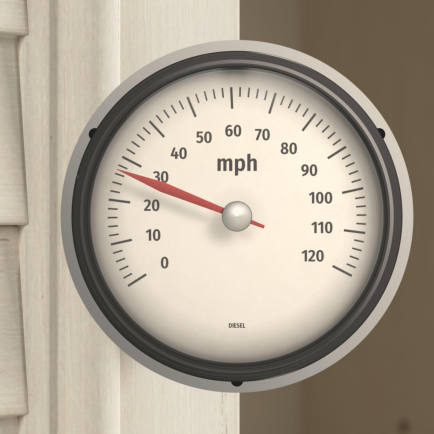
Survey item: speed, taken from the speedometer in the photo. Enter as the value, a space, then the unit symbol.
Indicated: 27 mph
